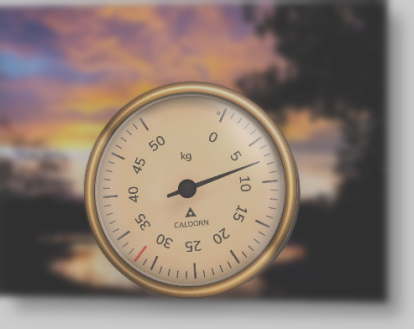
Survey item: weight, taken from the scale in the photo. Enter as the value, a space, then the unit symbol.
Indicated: 7.5 kg
